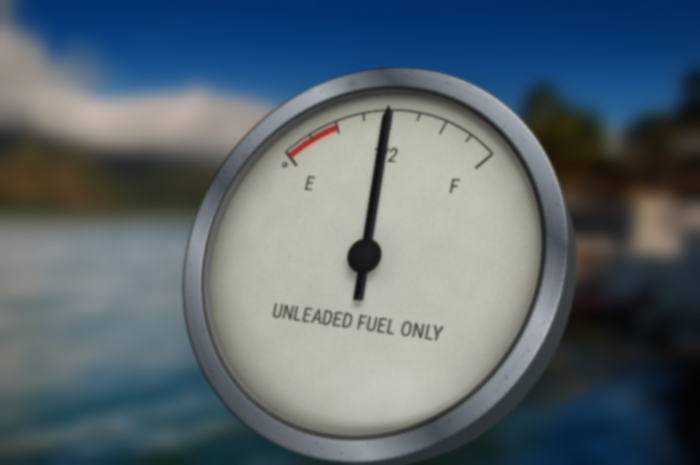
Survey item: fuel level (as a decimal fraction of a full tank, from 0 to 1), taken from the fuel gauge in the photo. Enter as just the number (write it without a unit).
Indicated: 0.5
